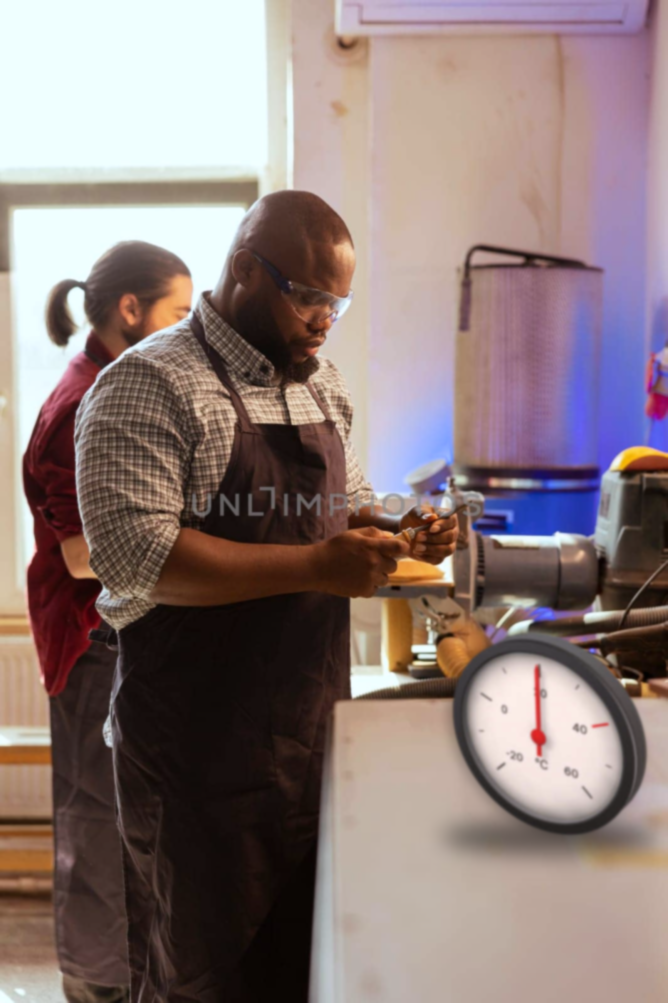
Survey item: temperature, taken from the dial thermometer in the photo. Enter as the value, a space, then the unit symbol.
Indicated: 20 °C
